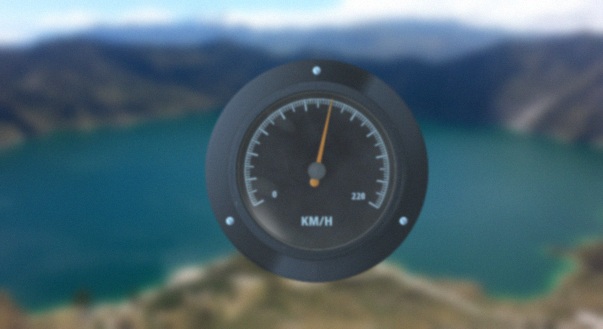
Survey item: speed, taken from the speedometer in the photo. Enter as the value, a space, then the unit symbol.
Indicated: 120 km/h
